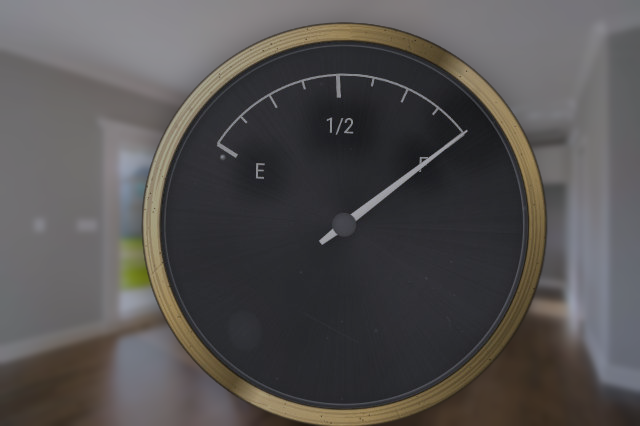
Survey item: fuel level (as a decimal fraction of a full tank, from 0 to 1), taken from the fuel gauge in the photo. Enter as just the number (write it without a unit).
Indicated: 1
